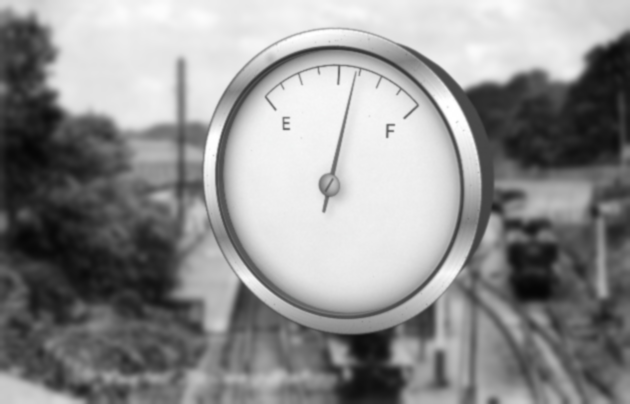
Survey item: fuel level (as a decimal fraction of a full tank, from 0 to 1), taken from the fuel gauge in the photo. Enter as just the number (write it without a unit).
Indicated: 0.625
